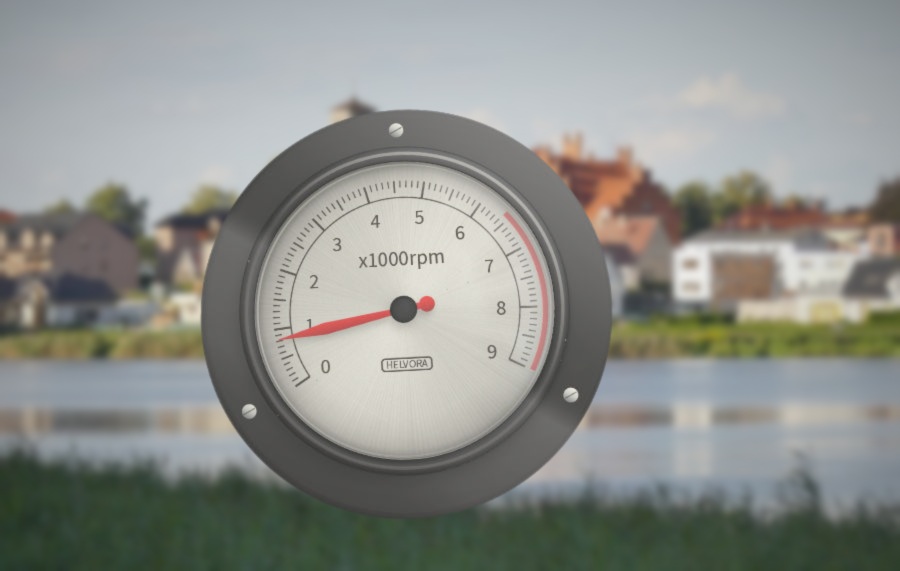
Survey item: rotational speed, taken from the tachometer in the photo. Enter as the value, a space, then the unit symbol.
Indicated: 800 rpm
